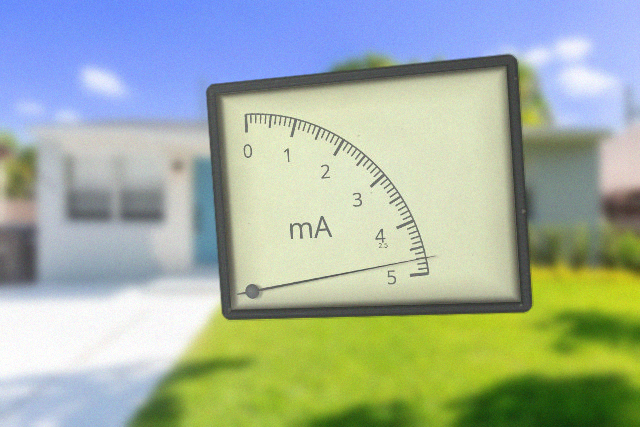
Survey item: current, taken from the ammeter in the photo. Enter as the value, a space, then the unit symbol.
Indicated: 4.7 mA
